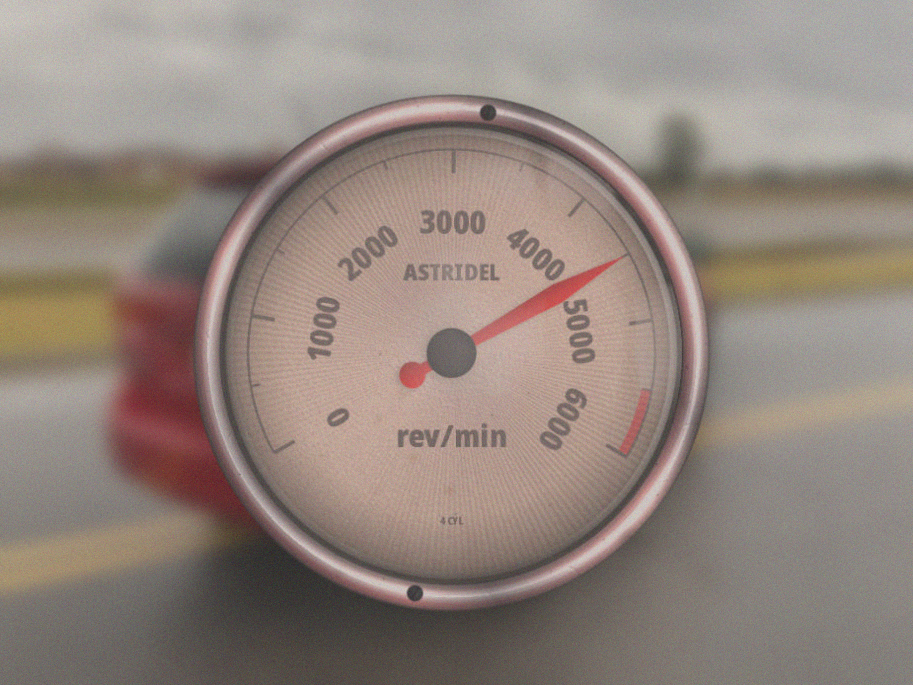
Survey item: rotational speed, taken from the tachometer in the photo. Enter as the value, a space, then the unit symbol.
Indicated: 4500 rpm
